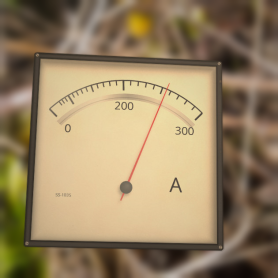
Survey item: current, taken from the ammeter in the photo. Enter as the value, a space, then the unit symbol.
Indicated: 255 A
